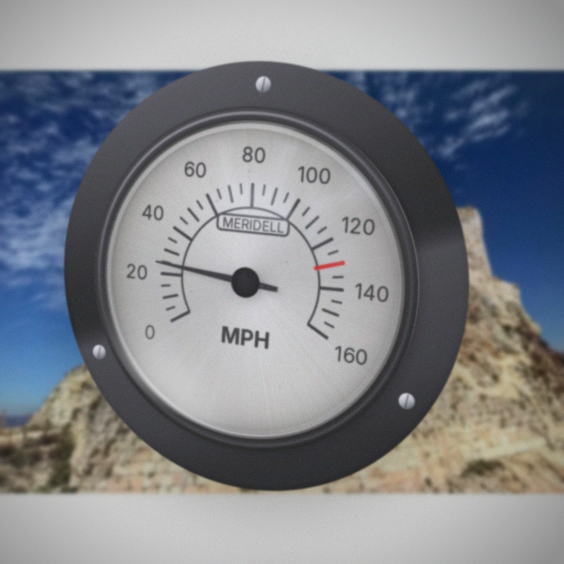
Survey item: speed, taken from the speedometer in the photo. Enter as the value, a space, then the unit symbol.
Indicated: 25 mph
